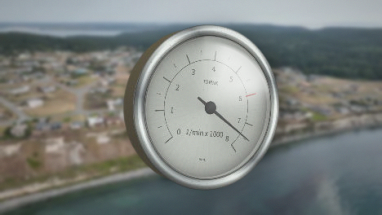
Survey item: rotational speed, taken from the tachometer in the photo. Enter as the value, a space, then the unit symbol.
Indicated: 7500 rpm
